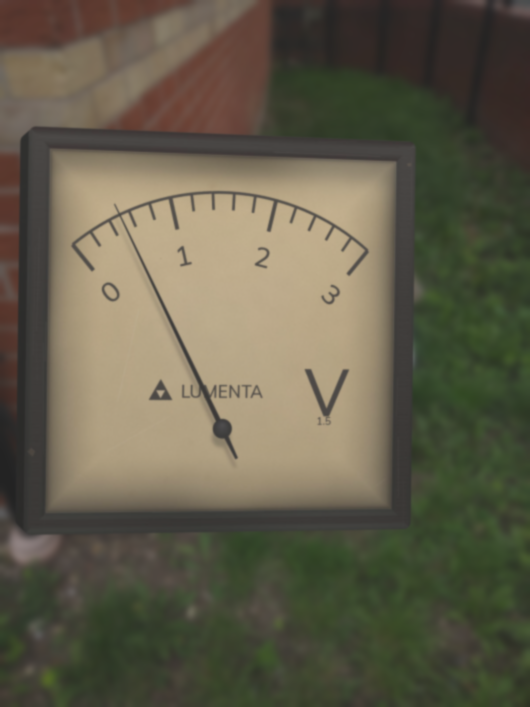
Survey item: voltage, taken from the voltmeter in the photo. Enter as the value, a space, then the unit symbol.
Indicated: 0.5 V
